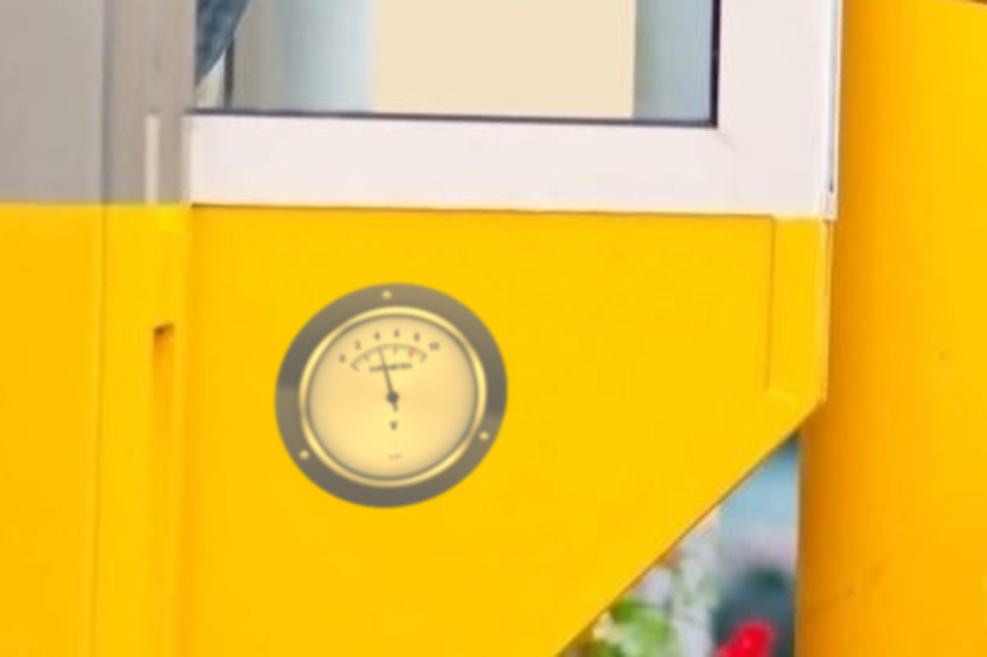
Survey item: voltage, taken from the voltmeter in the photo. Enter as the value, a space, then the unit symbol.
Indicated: 4 V
